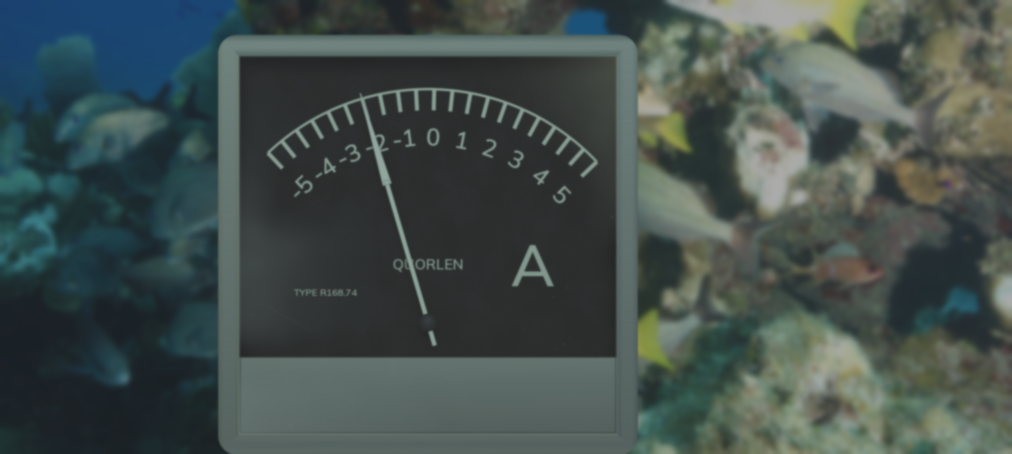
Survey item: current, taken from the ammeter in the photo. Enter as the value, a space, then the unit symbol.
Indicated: -2 A
